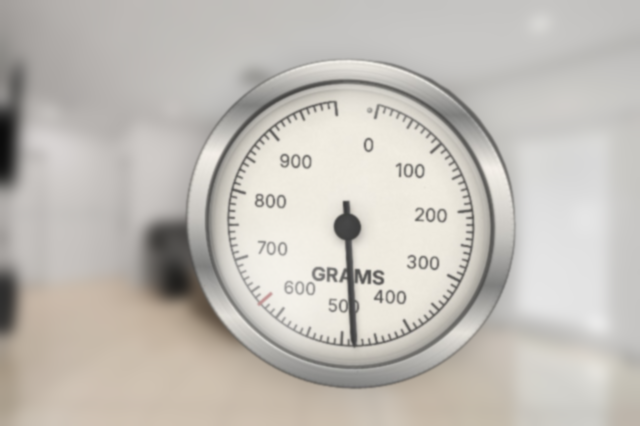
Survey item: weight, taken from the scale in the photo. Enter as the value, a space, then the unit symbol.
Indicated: 480 g
